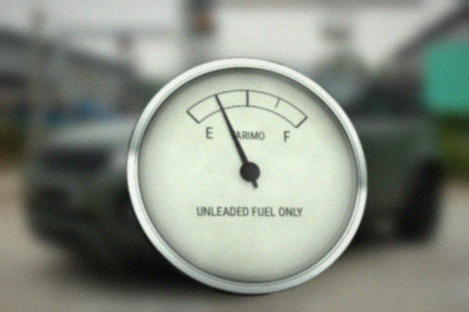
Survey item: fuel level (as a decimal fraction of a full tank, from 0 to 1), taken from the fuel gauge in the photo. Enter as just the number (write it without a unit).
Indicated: 0.25
